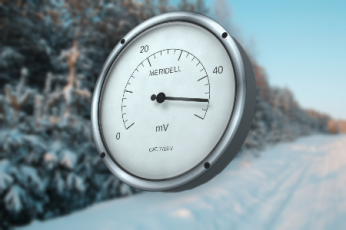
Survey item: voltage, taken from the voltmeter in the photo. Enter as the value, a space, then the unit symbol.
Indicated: 46 mV
